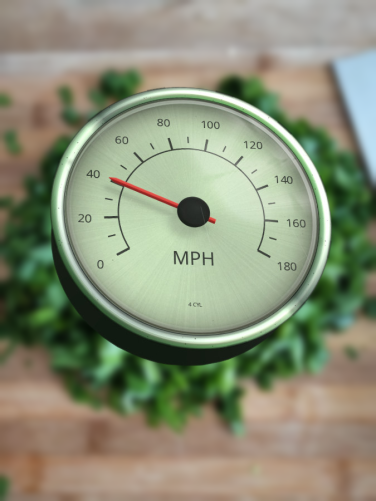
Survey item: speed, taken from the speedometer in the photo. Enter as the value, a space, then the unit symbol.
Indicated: 40 mph
